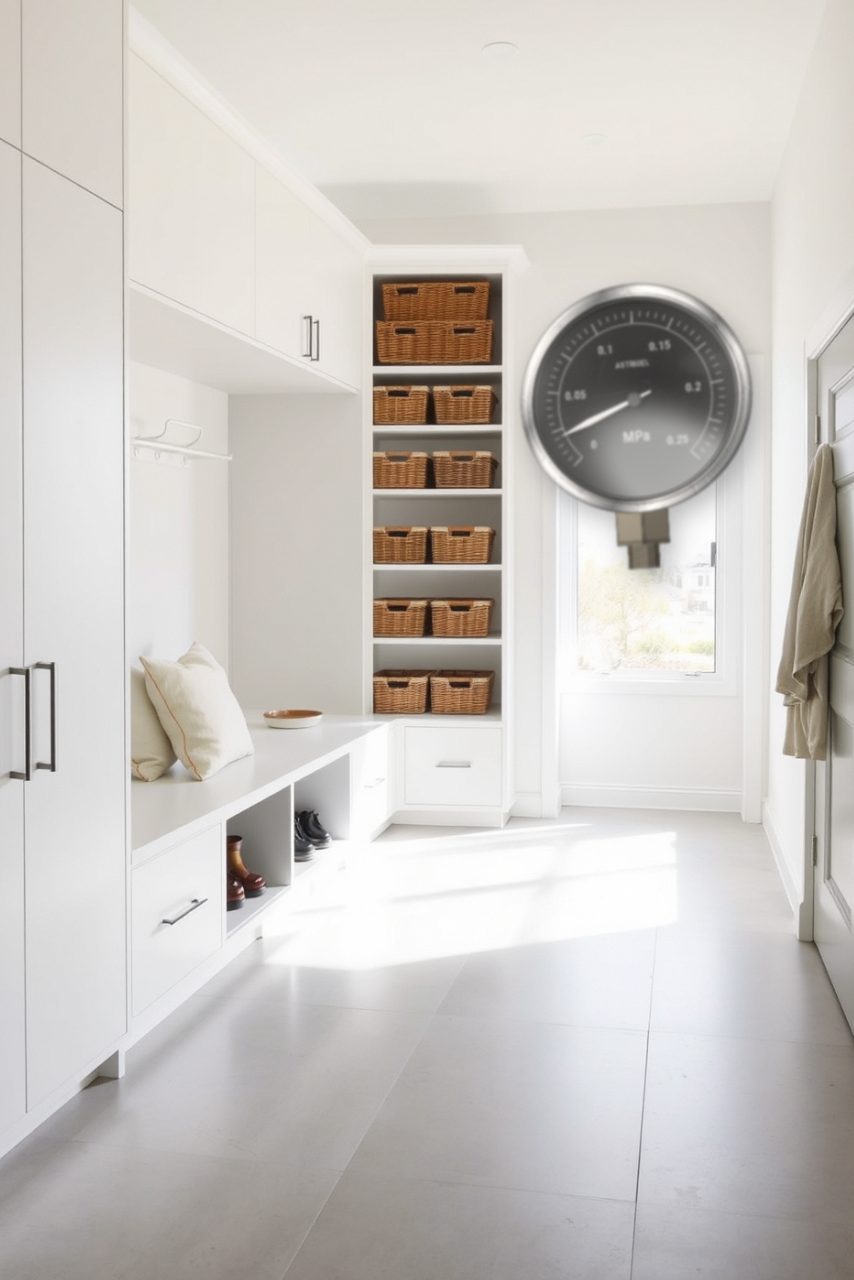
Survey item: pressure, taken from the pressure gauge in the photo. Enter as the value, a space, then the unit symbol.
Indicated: 0.02 MPa
